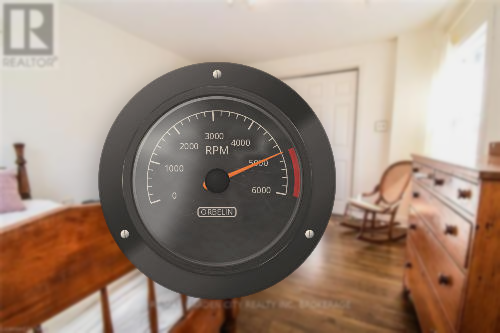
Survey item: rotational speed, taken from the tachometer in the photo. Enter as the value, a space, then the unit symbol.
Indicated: 5000 rpm
